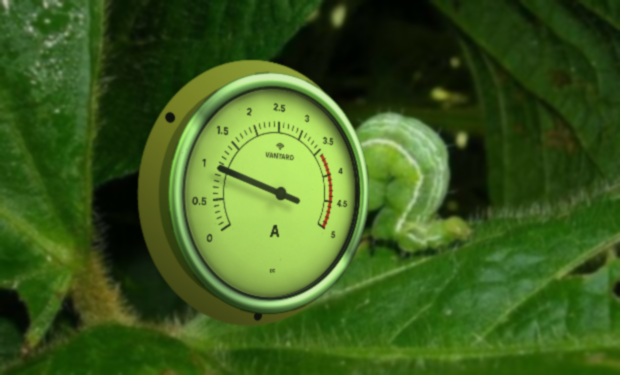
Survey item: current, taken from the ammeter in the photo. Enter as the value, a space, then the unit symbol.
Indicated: 1 A
